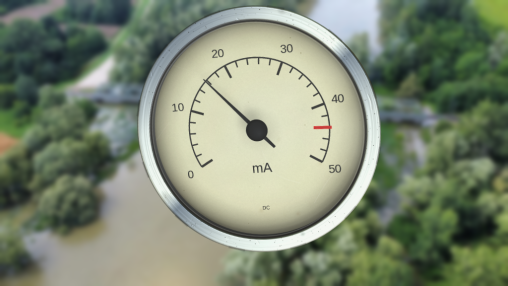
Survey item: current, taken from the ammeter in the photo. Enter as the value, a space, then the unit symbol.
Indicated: 16 mA
